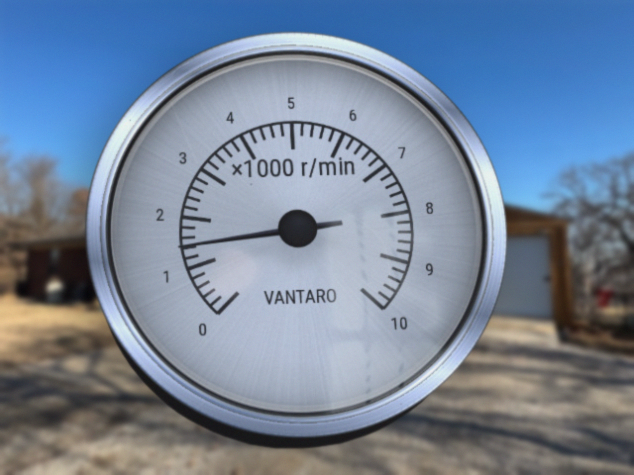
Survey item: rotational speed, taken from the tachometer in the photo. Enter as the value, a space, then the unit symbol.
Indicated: 1400 rpm
